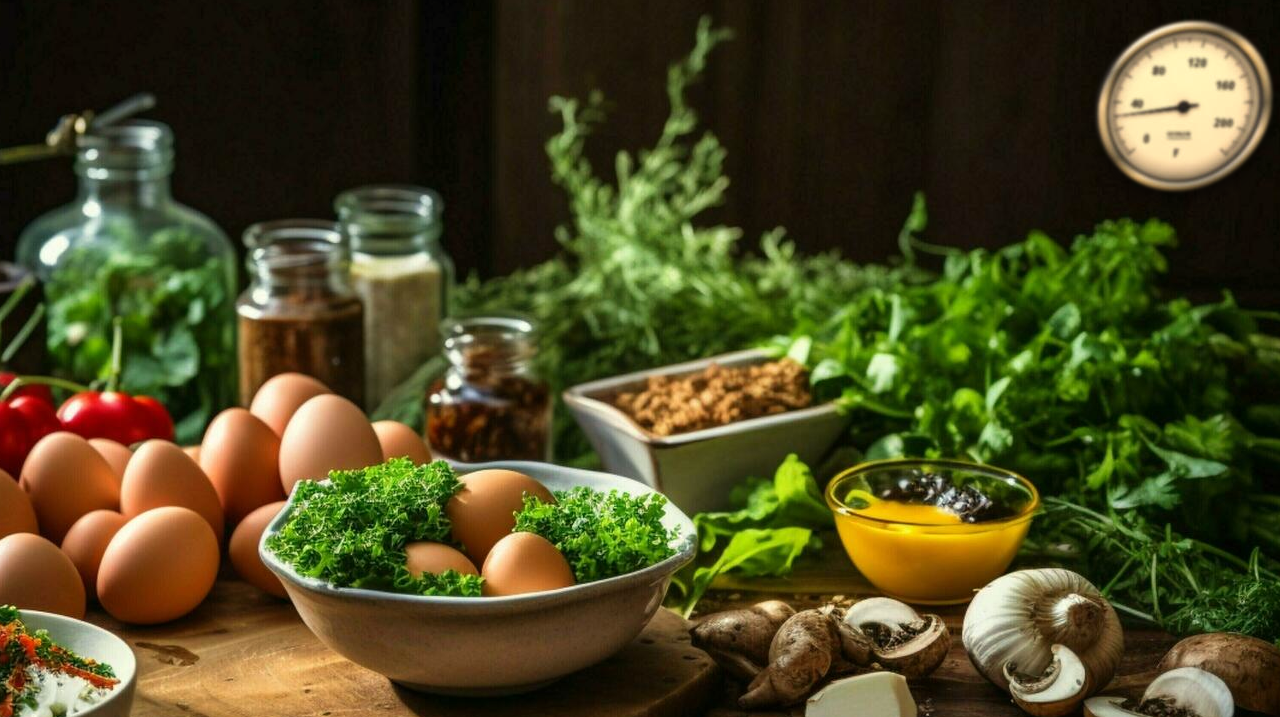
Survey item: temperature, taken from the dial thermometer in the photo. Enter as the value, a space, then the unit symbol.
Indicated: 30 °F
